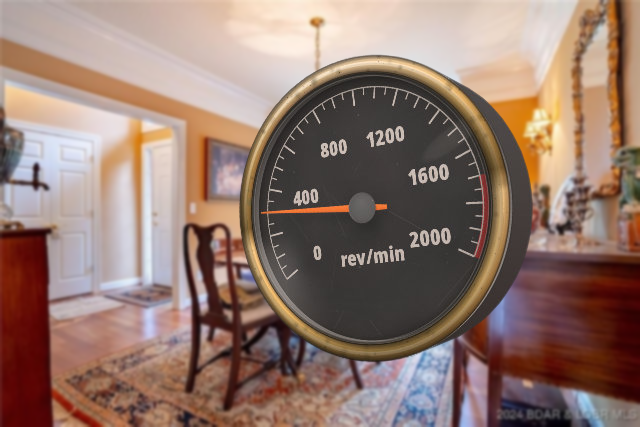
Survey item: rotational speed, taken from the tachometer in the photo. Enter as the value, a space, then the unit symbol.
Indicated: 300 rpm
